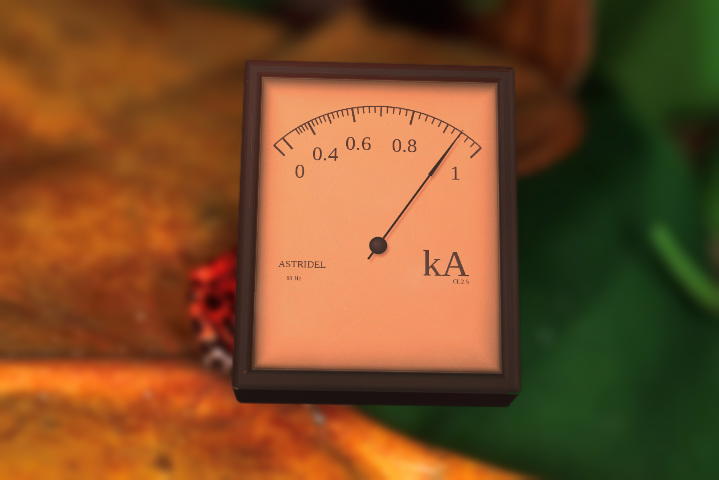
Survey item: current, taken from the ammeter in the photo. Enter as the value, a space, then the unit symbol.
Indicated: 0.94 kA
